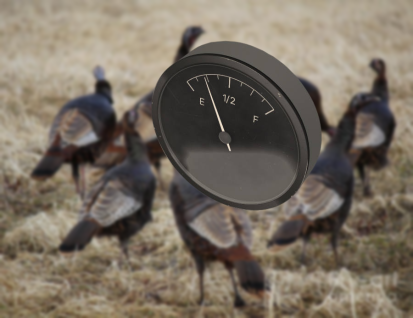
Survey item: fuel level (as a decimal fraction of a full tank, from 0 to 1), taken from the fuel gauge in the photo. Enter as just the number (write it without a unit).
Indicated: 0.25
